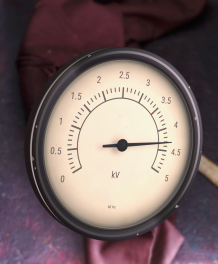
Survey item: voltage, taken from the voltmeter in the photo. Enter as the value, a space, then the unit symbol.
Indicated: 4.3 kV
